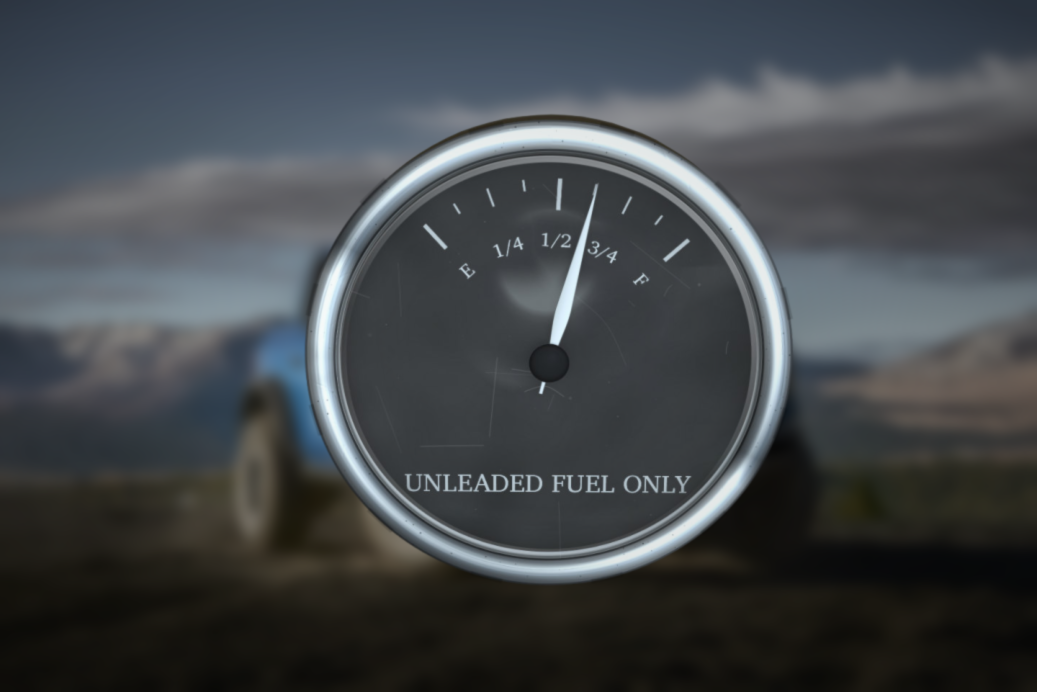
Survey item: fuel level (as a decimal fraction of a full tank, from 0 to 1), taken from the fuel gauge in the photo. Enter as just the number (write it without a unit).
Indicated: 0.625
